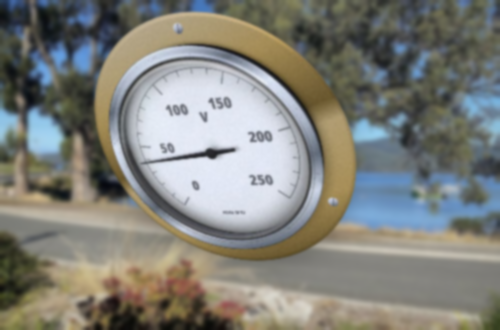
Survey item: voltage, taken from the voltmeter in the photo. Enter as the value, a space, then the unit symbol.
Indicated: 40 V
